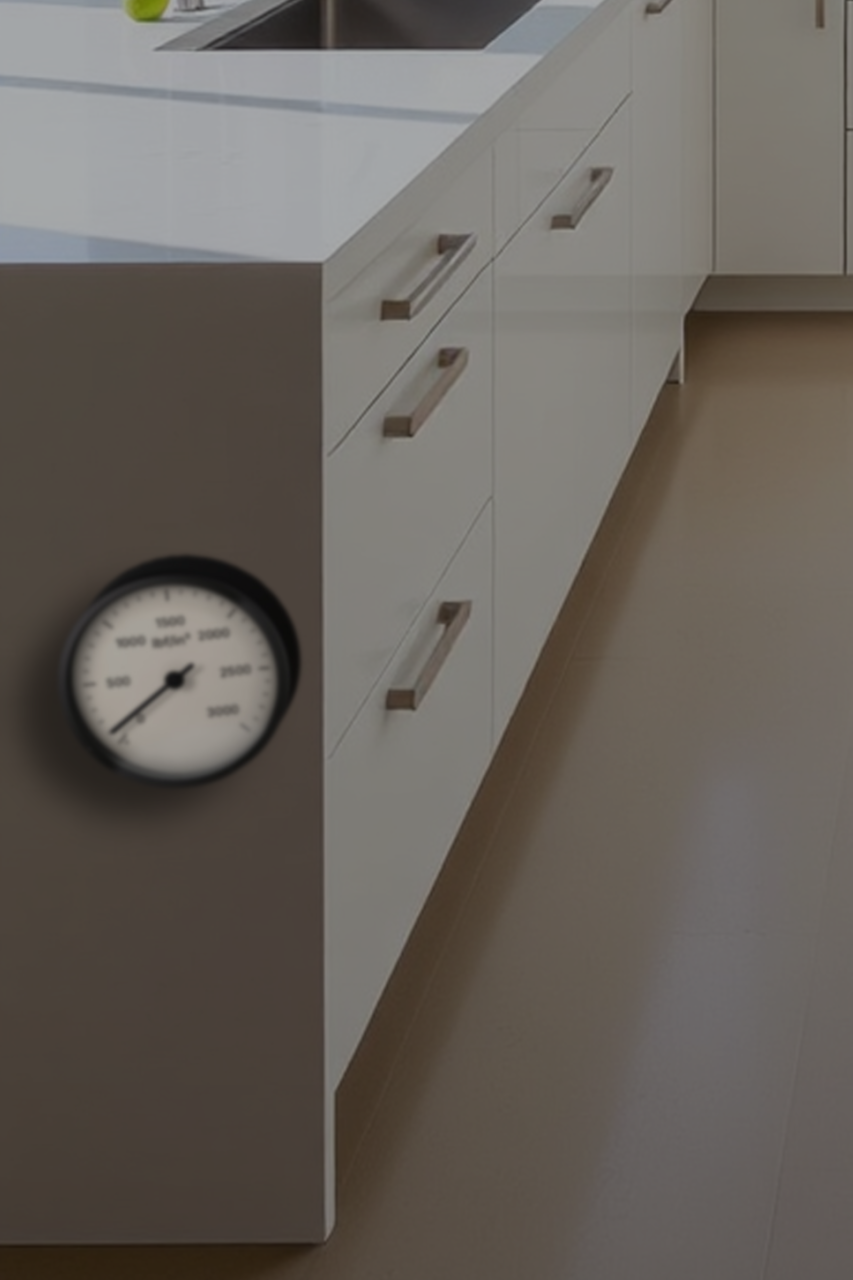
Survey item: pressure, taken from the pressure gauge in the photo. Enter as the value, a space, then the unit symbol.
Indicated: 100 psi
